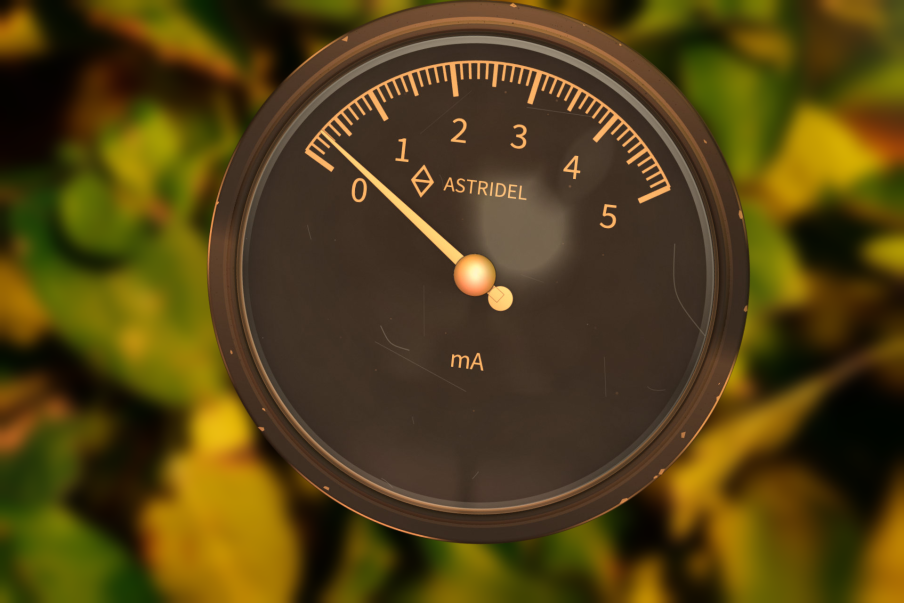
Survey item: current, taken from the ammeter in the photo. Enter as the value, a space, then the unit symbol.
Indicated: 0.3 mA
